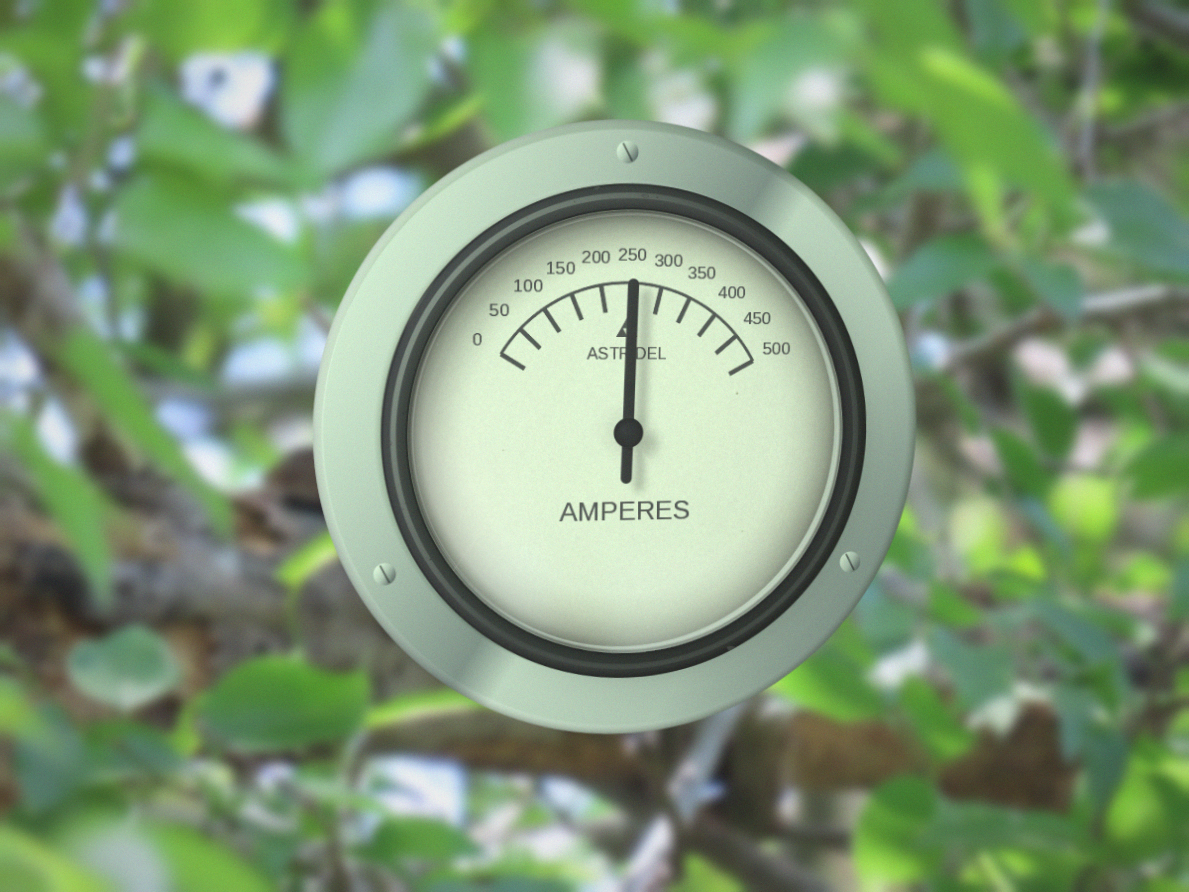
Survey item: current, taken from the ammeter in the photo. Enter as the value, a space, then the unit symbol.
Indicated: 250 A
